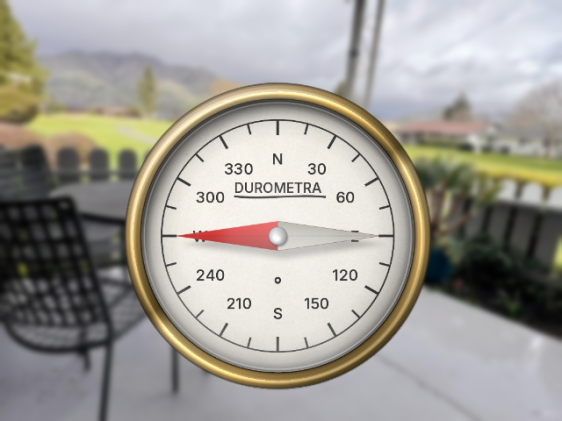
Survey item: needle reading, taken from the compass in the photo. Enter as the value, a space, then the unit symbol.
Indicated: 270 °
